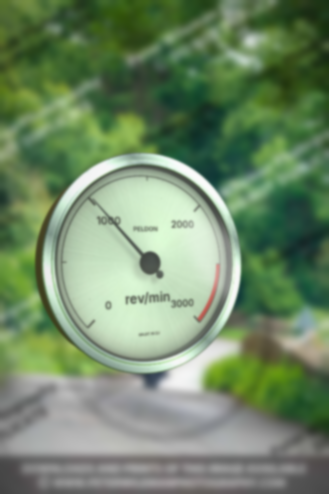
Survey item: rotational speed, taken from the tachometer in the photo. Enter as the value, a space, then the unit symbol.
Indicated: 1000 rpm
